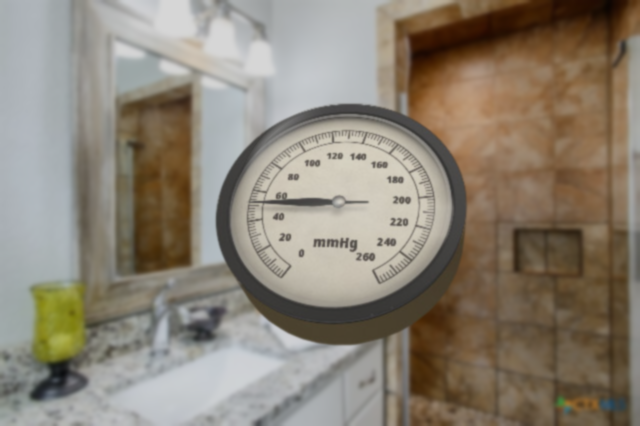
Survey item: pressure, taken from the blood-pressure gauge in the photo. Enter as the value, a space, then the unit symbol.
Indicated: 50 mmHg
